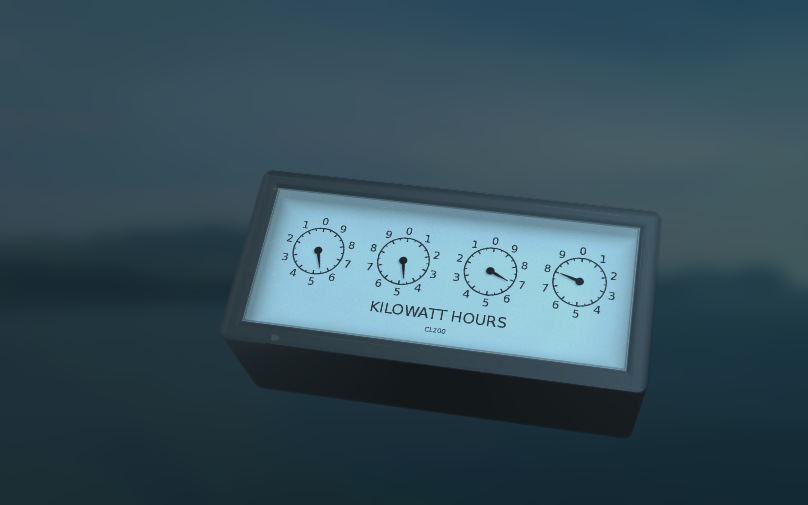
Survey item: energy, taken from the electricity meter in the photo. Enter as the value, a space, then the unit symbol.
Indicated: 5468 kWh
